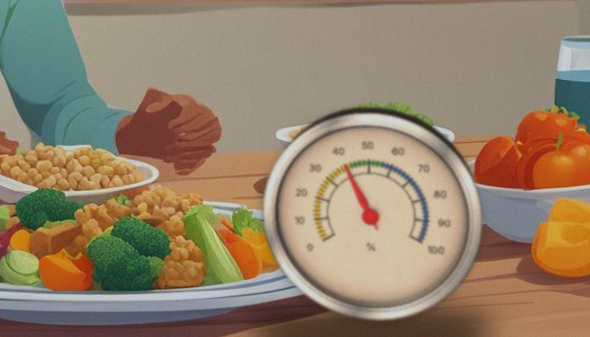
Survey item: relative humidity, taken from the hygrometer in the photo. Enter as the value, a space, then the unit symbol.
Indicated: 40 %
